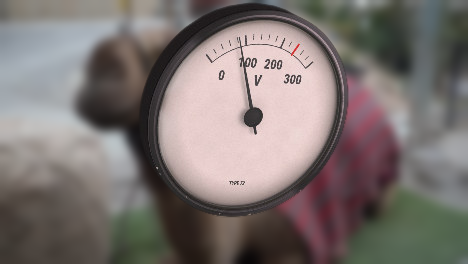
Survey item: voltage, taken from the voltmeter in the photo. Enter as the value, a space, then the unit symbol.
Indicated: 80 V
